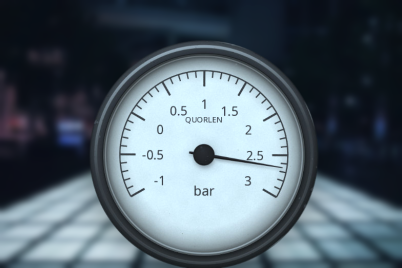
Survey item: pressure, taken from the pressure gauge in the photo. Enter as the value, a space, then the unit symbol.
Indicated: 2.65 bar
